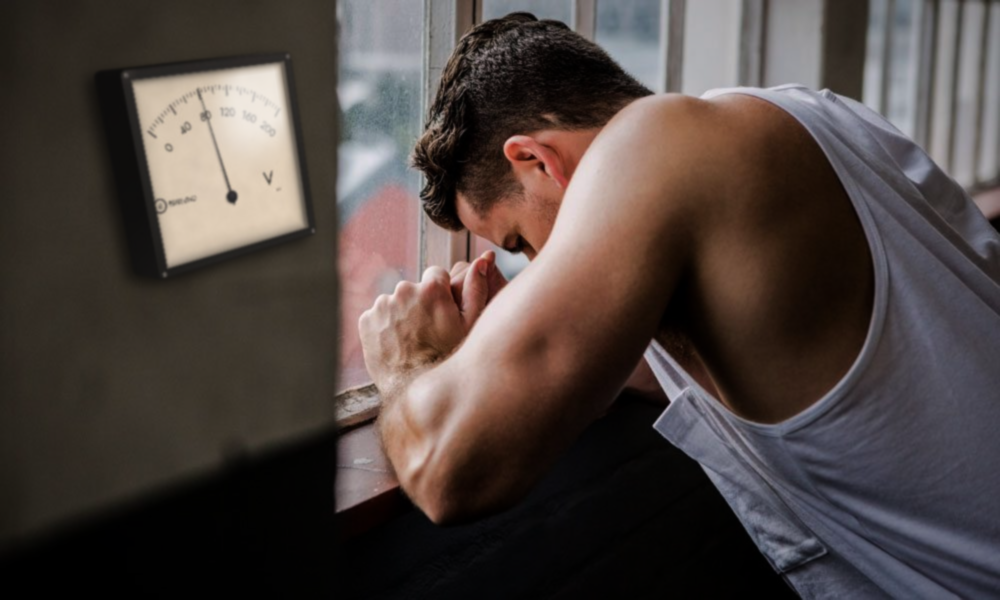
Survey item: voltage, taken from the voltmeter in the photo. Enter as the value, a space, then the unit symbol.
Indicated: 80 V
